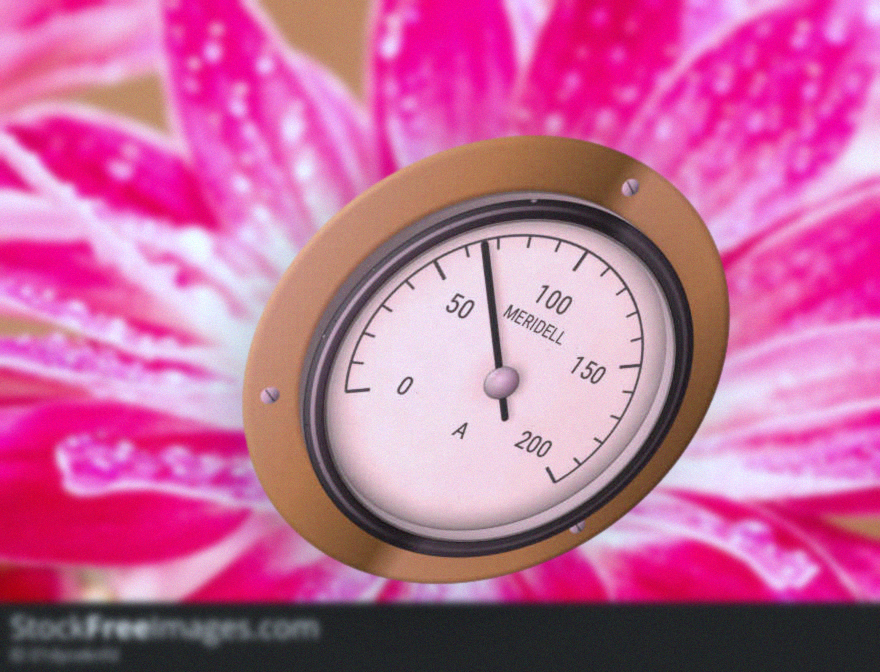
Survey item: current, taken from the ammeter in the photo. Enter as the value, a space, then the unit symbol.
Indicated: 65 A
